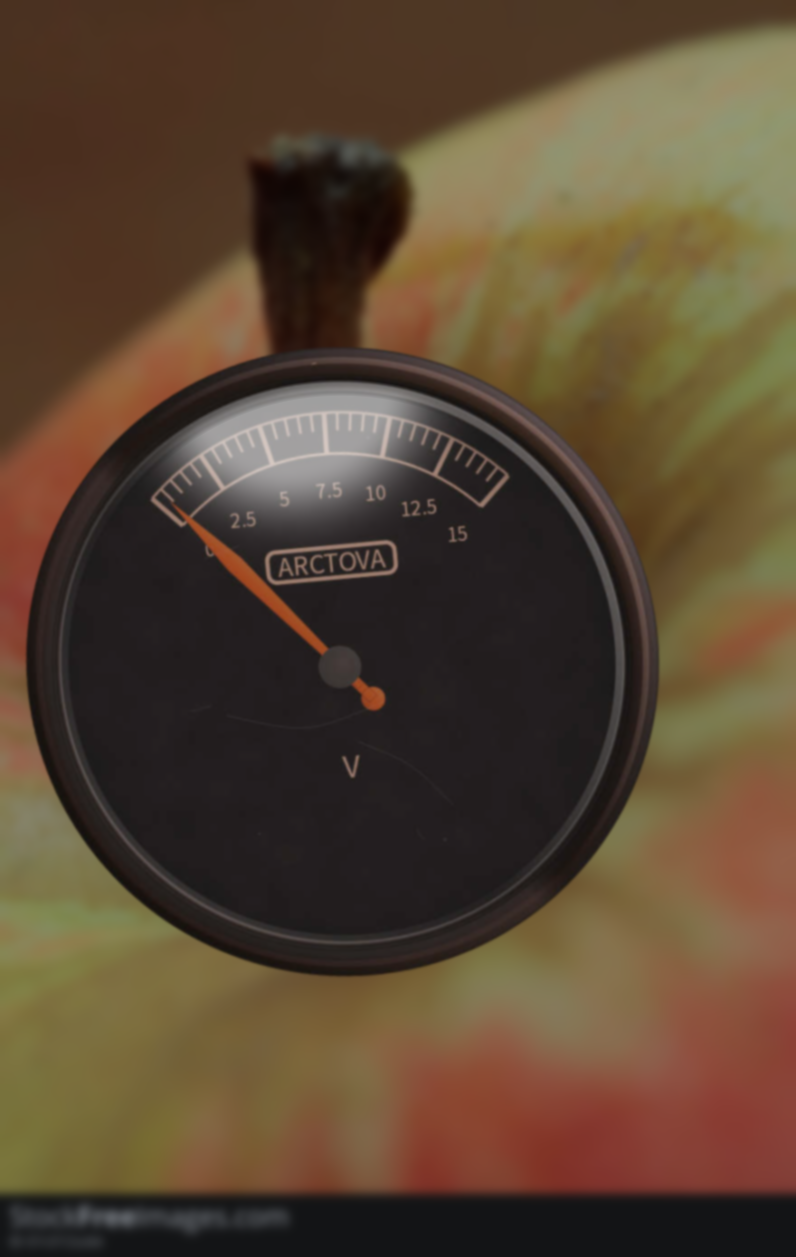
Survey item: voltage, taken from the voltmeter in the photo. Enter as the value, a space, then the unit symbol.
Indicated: 0.5 V
